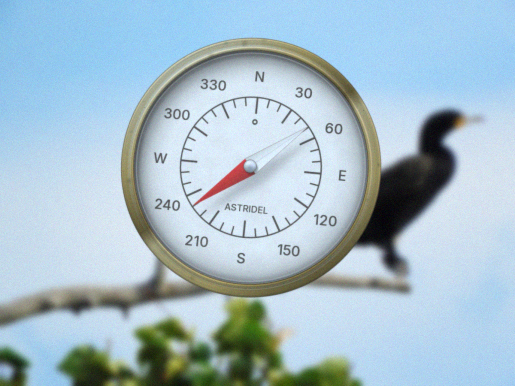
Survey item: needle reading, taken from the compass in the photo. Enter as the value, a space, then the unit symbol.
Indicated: 230 °
